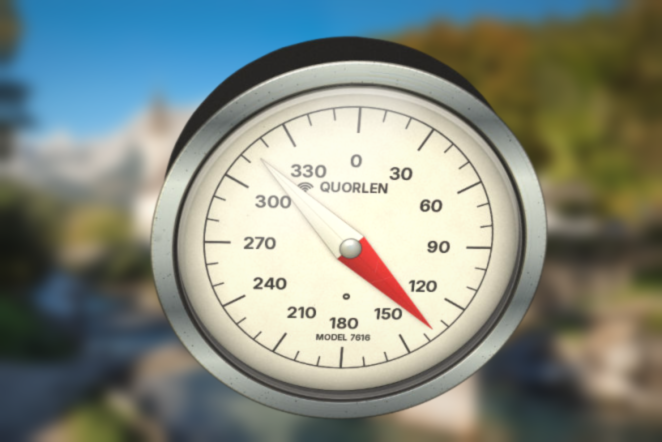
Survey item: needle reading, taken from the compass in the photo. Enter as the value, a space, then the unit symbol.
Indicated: 135 °
